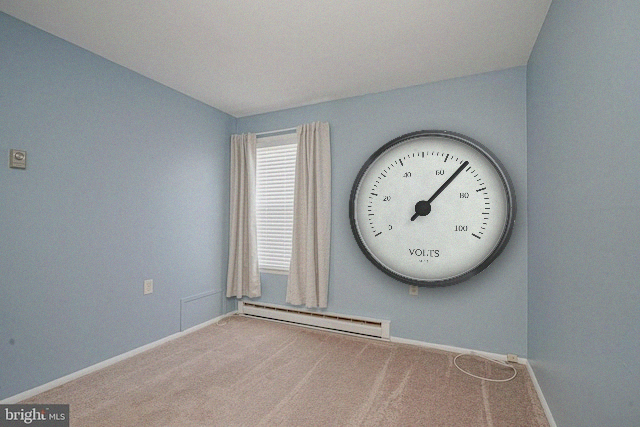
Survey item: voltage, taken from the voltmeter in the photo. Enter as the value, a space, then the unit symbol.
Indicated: 68 V
